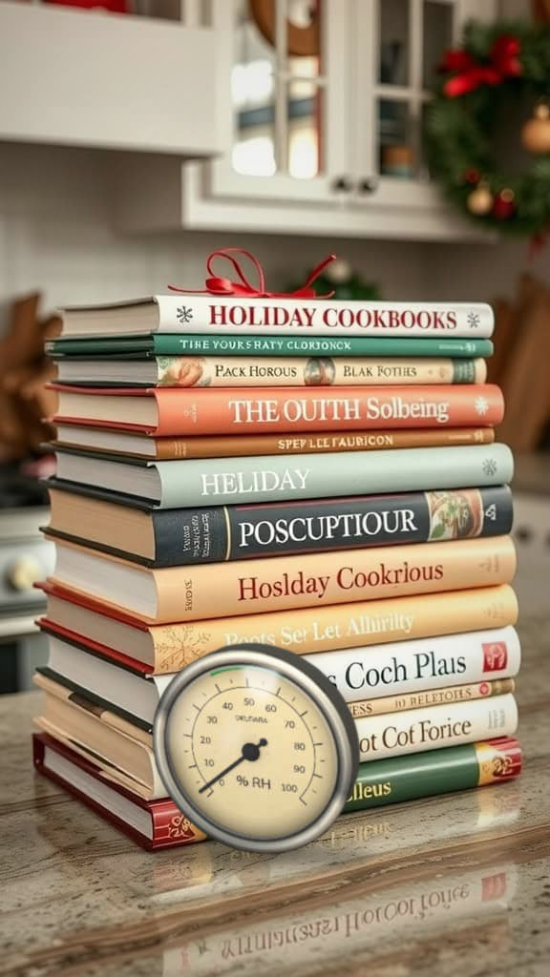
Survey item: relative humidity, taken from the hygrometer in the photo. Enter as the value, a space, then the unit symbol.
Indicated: 2.5 %
